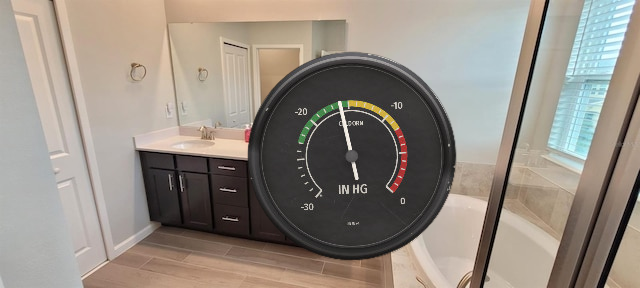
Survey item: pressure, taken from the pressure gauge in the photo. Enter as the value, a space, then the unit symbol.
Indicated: -16 inHg
